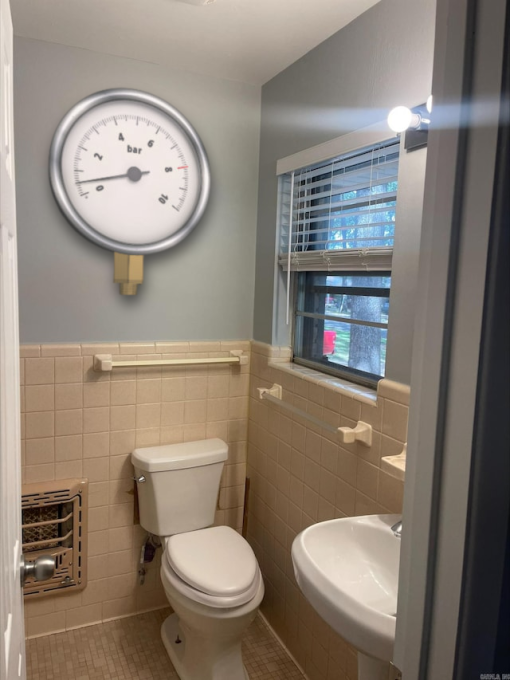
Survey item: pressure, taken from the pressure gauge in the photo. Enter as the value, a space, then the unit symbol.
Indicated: 0.5 bar
